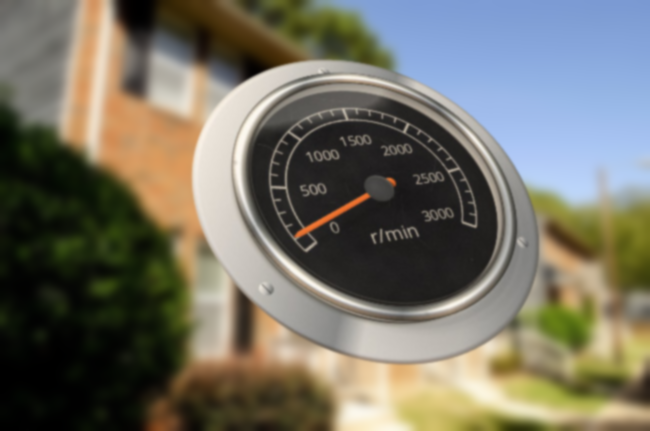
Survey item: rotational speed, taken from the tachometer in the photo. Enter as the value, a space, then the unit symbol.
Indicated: 100 rpm
